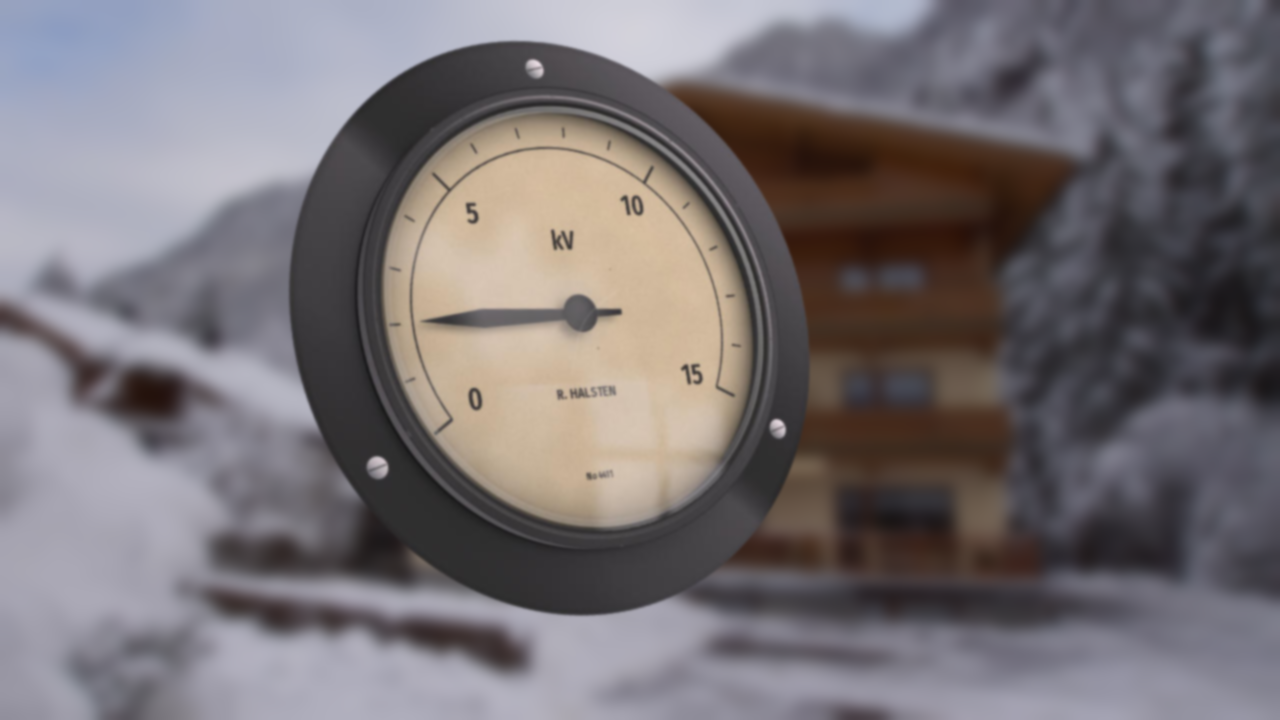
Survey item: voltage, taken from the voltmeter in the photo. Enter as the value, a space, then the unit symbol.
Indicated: 2 kV
